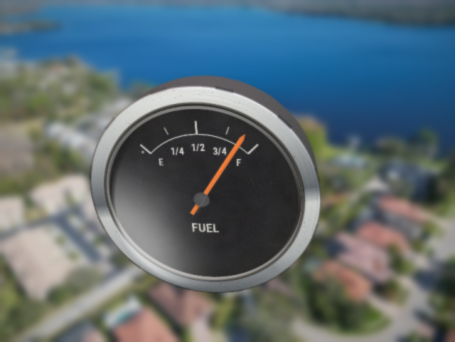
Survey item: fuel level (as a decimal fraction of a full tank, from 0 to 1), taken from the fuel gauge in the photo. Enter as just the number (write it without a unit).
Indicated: 0.875
